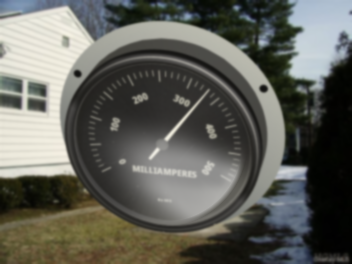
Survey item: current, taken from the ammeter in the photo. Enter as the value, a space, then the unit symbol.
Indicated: 330 mA
